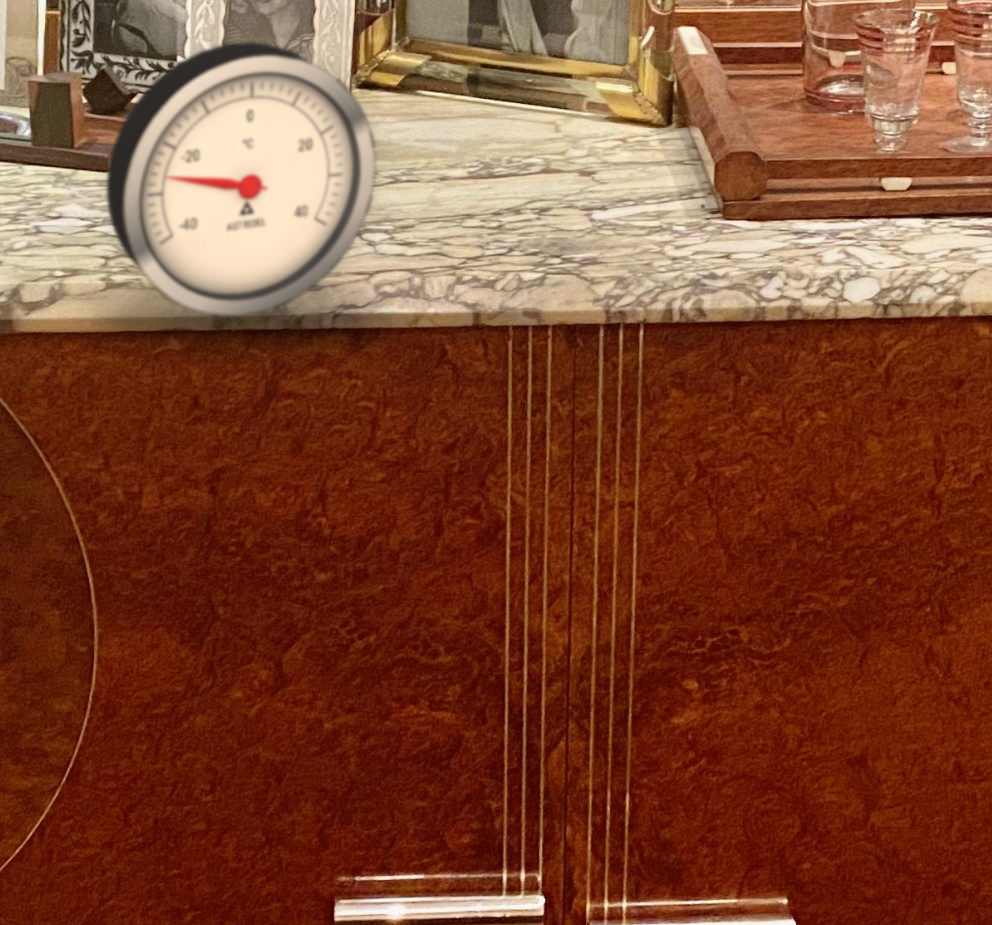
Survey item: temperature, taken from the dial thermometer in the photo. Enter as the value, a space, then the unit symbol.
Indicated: -26 °C
